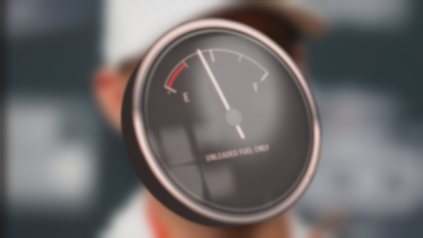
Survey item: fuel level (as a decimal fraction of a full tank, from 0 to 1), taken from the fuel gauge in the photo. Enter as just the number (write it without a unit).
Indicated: 0.375
